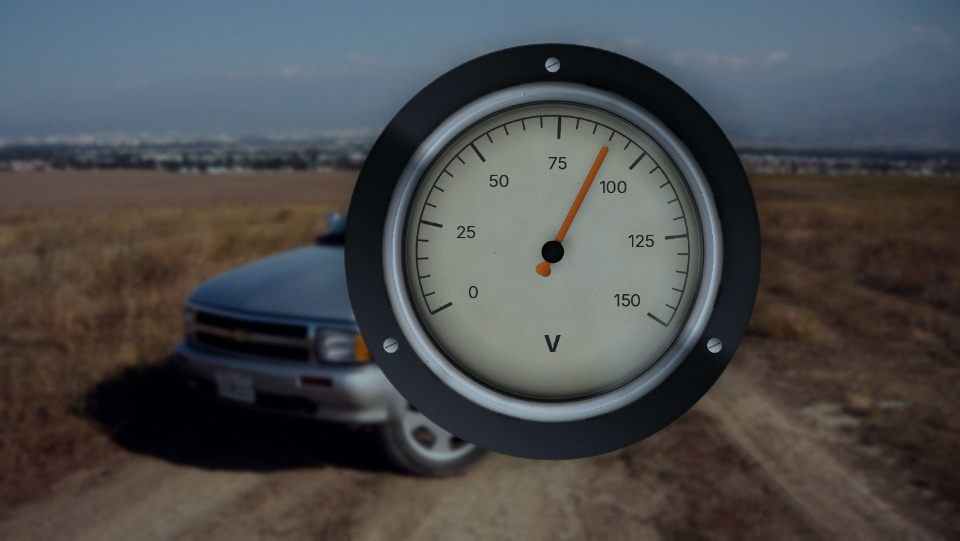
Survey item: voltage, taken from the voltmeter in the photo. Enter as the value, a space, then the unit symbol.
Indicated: 90 V
